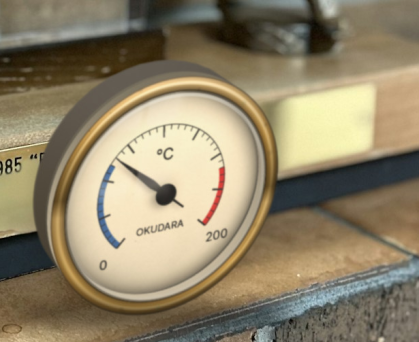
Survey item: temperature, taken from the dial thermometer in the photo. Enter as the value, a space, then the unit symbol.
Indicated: 65 °C
